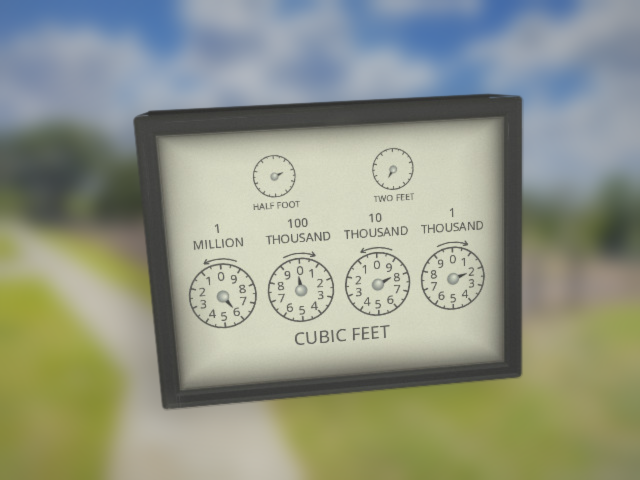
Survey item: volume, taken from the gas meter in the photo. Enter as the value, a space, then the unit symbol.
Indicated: 598200 ft³
